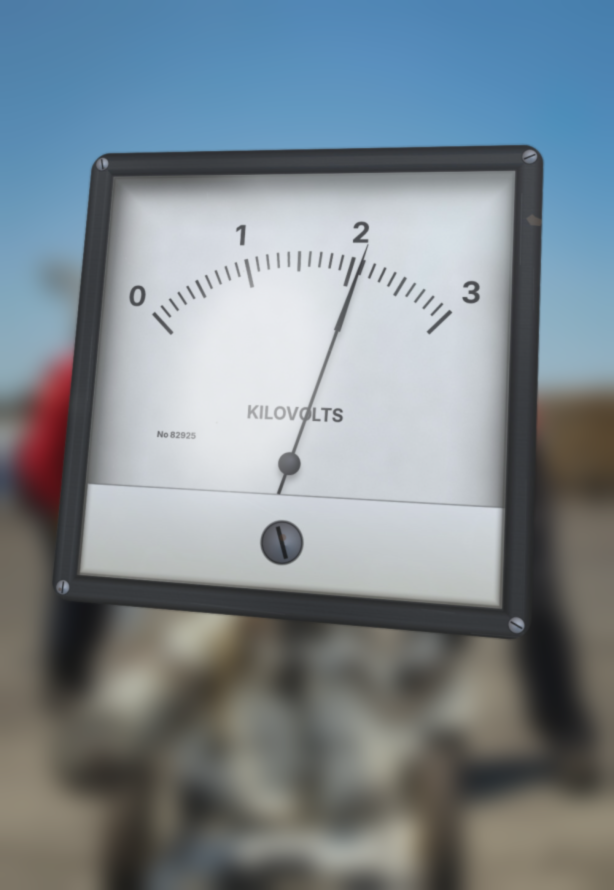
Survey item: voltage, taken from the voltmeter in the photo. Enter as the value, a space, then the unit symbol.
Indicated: 2.1 kV
